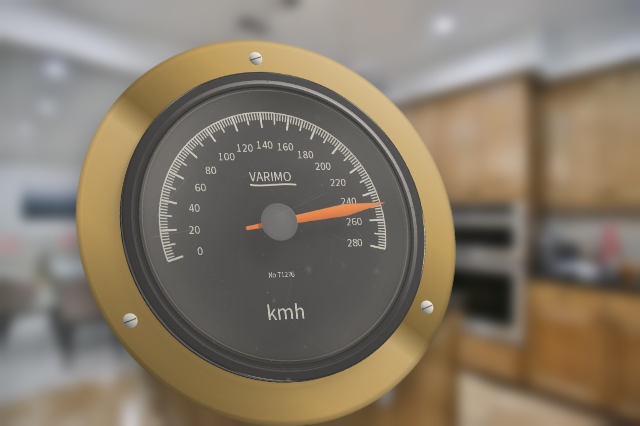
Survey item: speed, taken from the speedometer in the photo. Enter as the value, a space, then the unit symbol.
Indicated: 250 km/h
